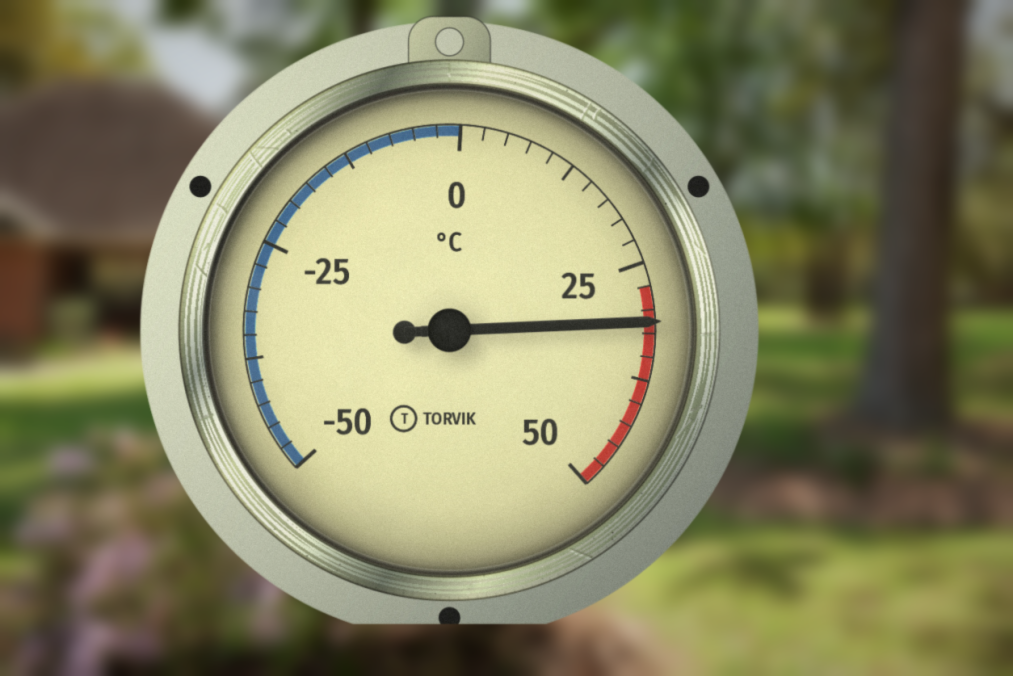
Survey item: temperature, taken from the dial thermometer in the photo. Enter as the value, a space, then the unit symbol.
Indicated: 31.25 °C
